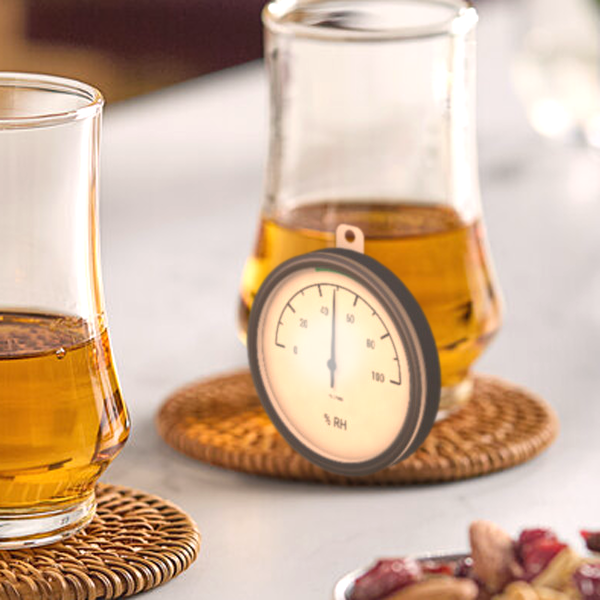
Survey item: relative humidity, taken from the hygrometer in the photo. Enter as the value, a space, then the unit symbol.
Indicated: 50 %
